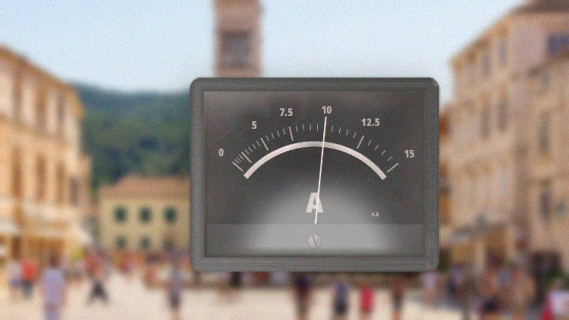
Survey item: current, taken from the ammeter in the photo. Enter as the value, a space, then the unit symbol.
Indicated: 10 A
